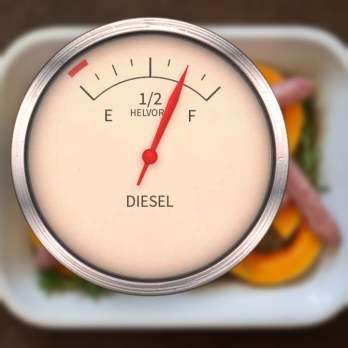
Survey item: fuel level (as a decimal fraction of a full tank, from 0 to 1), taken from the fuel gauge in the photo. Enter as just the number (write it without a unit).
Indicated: 0.75
